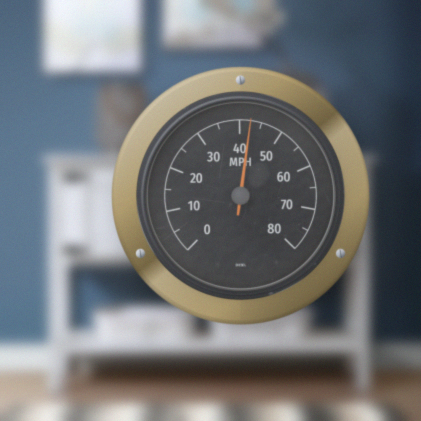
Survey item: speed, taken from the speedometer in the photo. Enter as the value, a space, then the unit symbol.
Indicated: 42.5 mph
